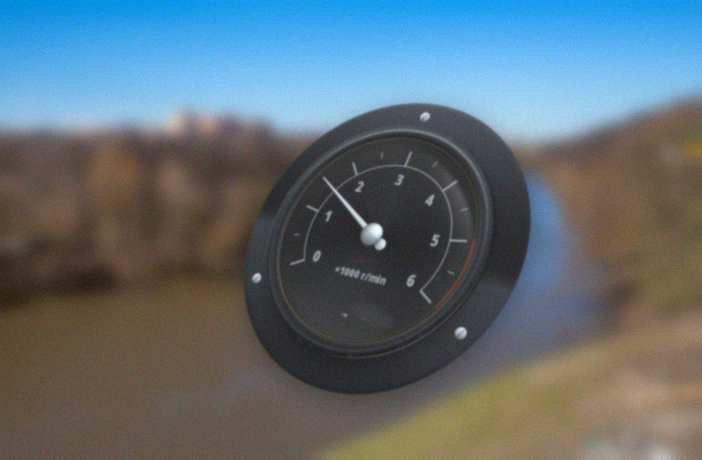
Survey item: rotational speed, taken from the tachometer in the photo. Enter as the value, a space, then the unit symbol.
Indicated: 1500 rpm
